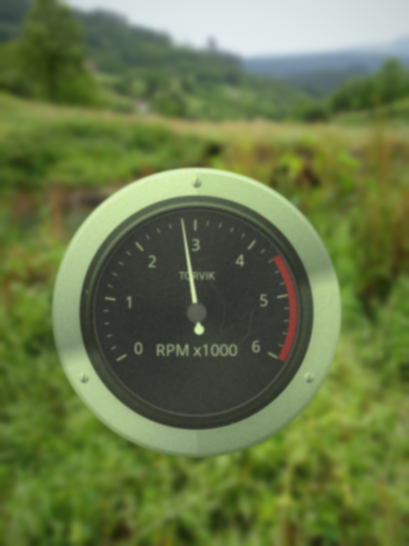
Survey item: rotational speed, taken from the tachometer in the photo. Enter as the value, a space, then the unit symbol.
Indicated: 2800 rpm
